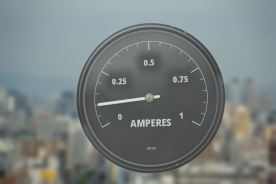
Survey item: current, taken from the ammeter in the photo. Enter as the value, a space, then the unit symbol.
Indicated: 0.1 A
